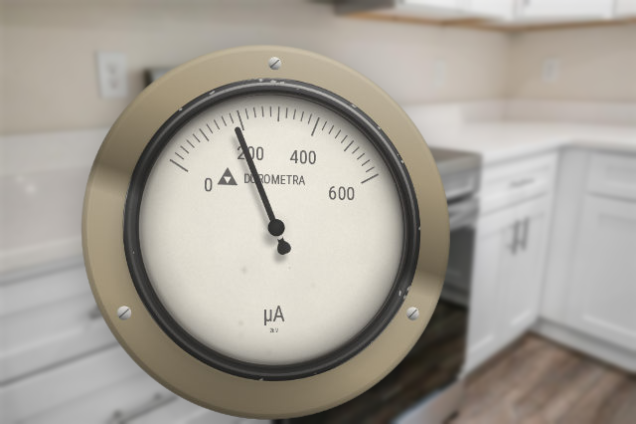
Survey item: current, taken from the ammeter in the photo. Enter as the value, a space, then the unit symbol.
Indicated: 180 µA
